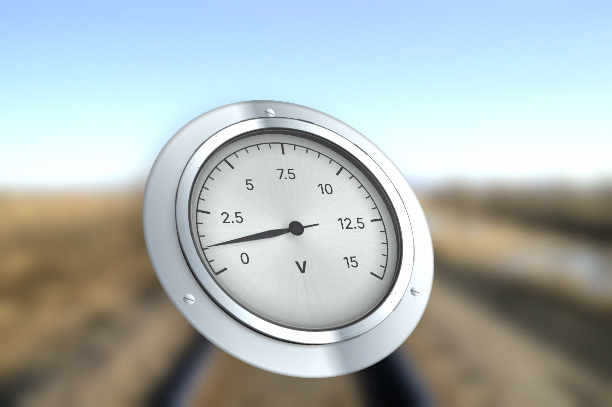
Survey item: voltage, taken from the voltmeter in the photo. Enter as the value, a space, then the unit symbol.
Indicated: 1 V
